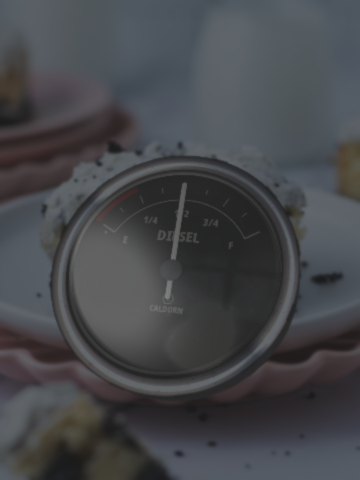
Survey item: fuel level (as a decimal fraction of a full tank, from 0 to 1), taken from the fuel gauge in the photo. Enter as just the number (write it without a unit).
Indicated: 0.5
